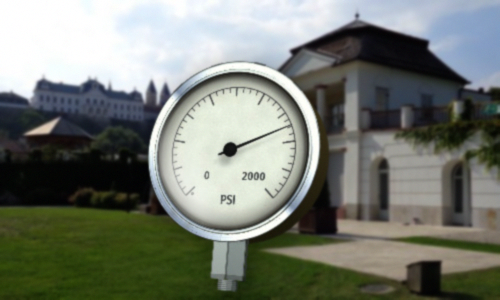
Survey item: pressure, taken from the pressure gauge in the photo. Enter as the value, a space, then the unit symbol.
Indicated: 1500 psi
